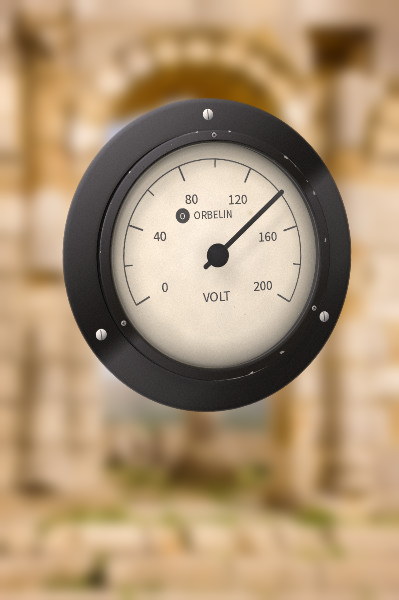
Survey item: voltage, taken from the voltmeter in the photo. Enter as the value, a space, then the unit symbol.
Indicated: 140 V
